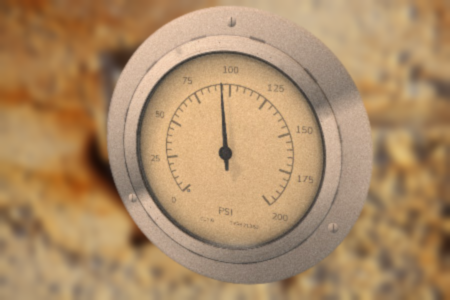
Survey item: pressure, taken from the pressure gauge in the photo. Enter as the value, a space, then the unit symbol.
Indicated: 95 psi
